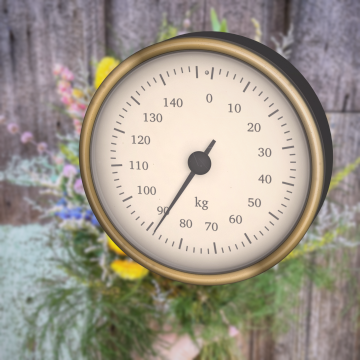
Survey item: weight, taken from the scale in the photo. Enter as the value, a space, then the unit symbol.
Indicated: 88 kg
